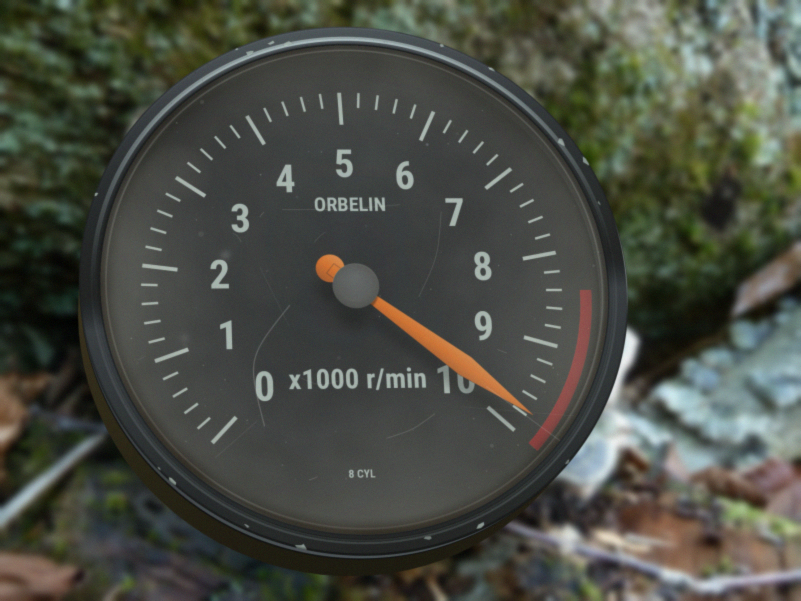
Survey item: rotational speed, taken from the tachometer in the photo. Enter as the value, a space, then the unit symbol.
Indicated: 9800 rpm
